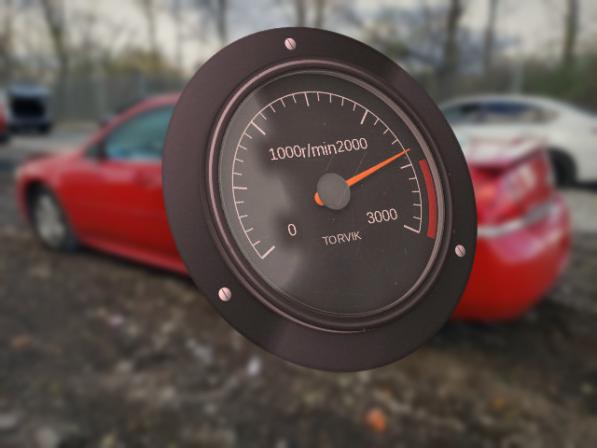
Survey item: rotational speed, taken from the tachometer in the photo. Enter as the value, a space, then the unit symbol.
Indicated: 2400 rpm
